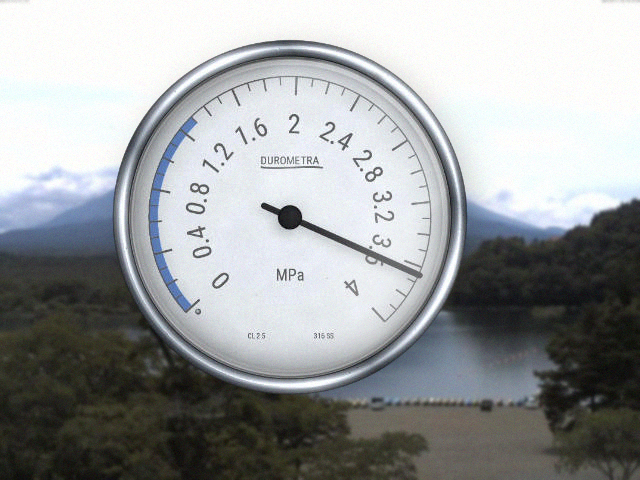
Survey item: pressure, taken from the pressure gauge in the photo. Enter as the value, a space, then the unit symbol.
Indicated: 3.65 MPa
